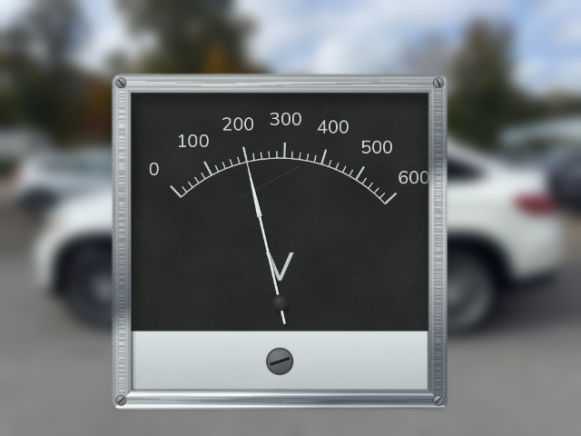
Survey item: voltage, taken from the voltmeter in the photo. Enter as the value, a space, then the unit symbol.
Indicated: 200 V
